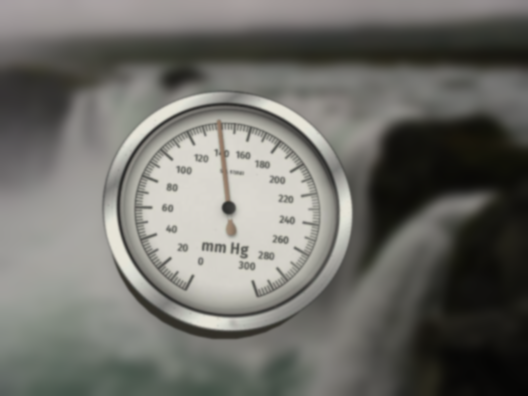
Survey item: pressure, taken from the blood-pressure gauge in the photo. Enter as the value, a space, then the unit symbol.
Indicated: 140 mmHg
